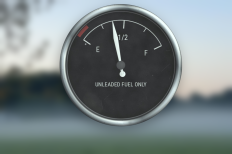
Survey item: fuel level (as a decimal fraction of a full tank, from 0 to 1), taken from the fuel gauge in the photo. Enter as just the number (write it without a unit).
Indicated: 0.375
